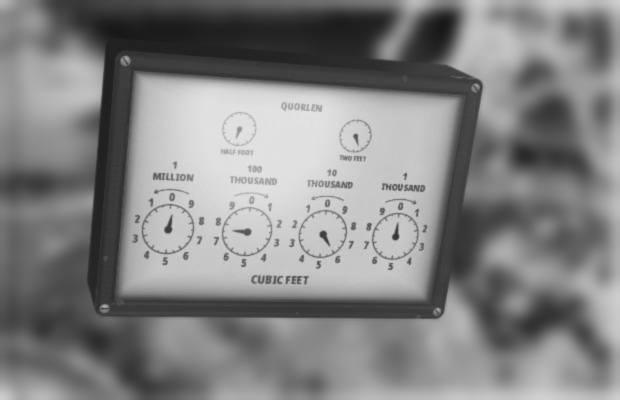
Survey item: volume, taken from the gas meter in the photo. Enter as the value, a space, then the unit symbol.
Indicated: 976000 ft³
